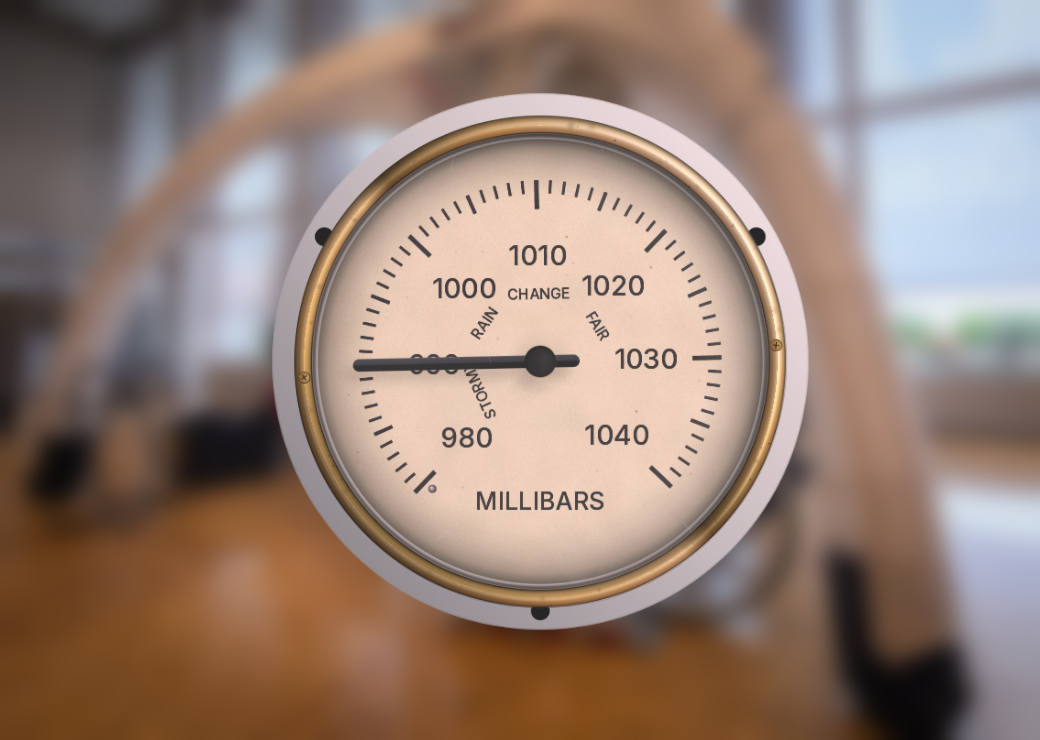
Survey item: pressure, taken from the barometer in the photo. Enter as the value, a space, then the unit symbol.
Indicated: 990 mbar
